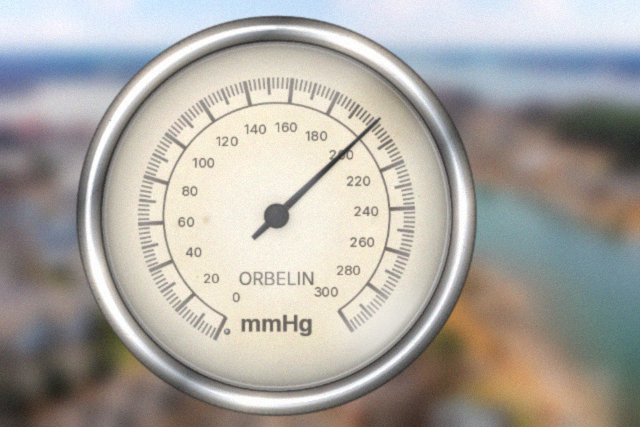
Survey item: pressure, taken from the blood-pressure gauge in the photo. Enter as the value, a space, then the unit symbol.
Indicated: 200 mmHg
